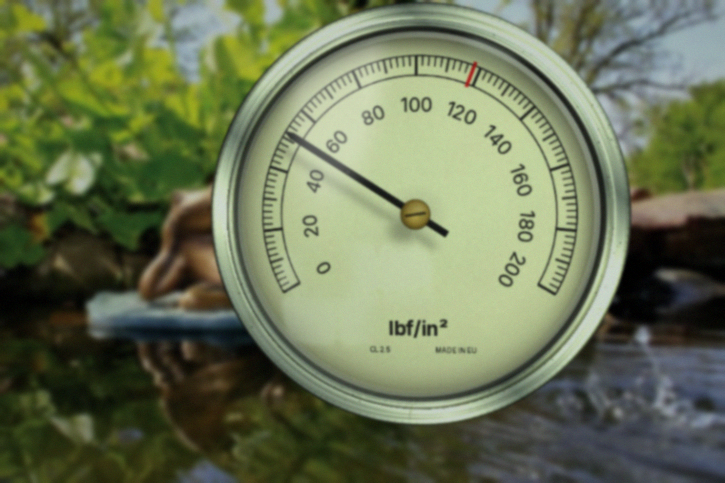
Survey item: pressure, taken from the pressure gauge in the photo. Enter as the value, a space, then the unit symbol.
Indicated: 52 psi
